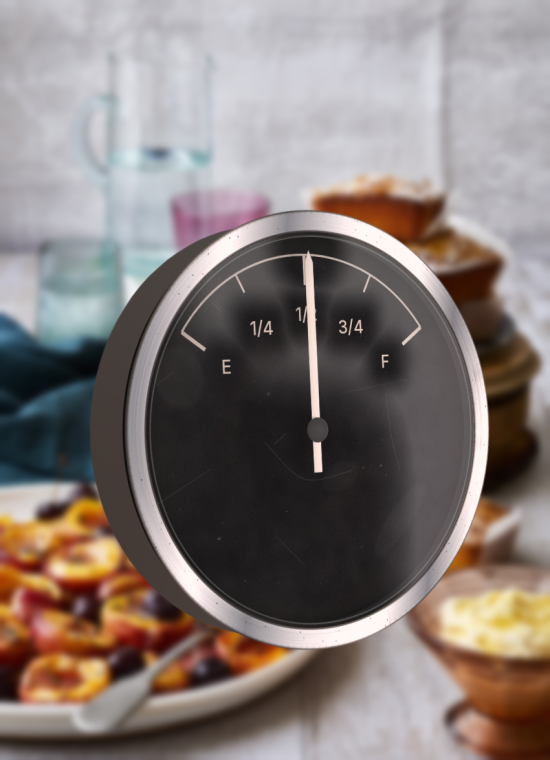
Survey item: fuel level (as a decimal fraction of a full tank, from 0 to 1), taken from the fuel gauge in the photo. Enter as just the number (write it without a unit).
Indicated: 0.5
